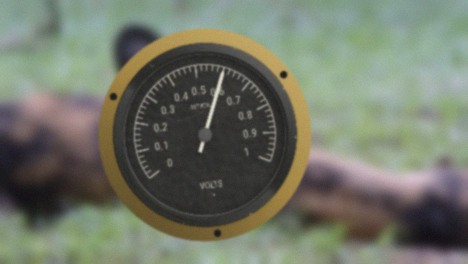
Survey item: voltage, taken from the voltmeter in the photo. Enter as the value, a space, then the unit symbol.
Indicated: 0.6 V
